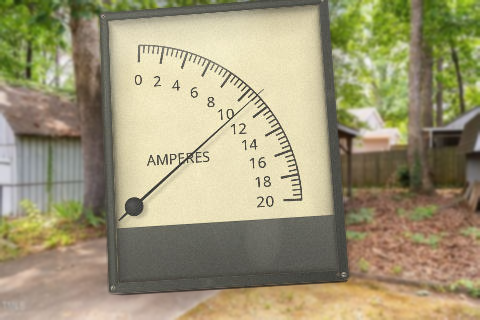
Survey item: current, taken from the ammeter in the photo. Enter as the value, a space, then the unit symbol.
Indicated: 10.8 A
